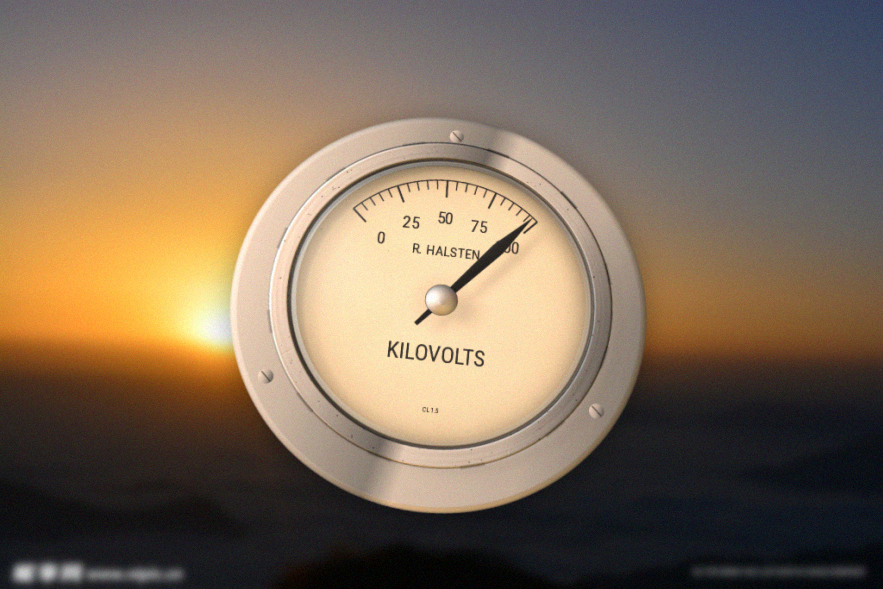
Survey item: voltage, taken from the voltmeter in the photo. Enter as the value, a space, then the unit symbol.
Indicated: 97.5 kV
